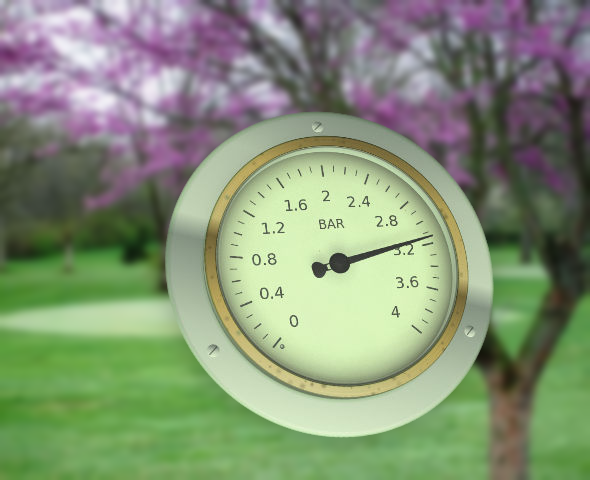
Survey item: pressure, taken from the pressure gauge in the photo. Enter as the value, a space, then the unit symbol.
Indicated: 3.15 bar
